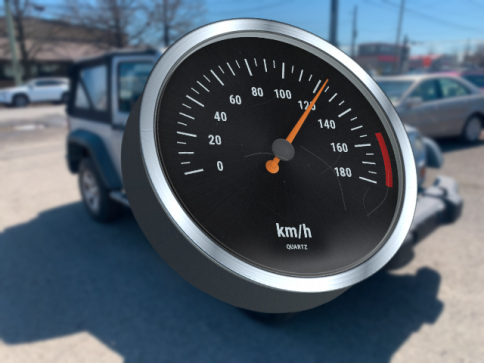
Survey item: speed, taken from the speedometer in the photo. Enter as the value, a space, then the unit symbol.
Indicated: 122.5 km/h
